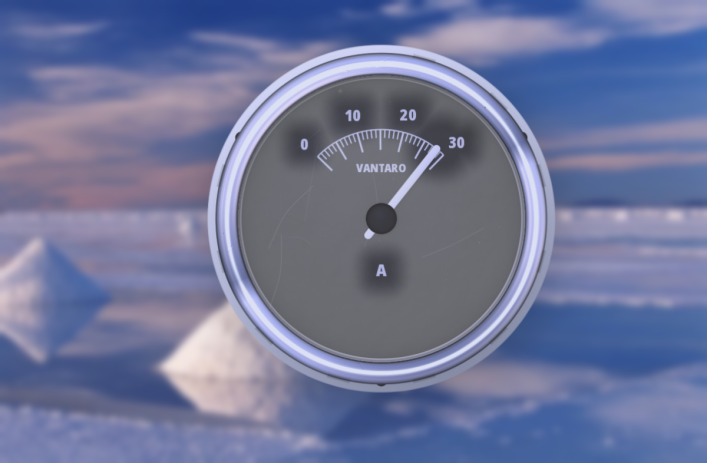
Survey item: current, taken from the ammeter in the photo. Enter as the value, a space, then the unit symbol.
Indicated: 28 A
